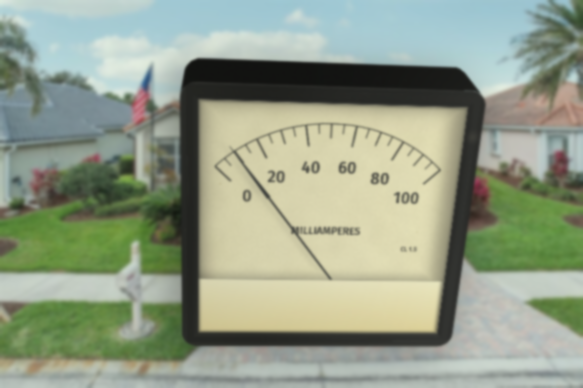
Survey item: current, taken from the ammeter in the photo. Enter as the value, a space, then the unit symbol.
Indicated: 10 mA
